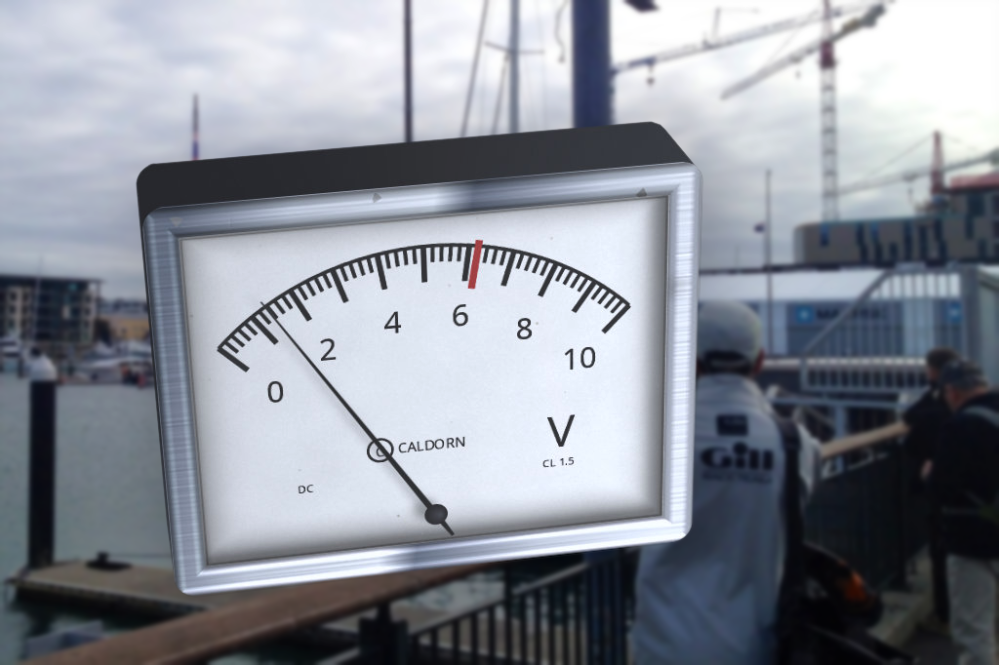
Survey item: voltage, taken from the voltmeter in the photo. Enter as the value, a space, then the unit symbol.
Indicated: 1.4 V
